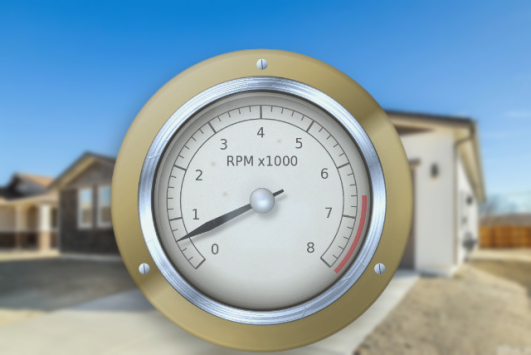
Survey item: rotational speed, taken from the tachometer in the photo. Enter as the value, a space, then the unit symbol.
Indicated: 600 rpm
